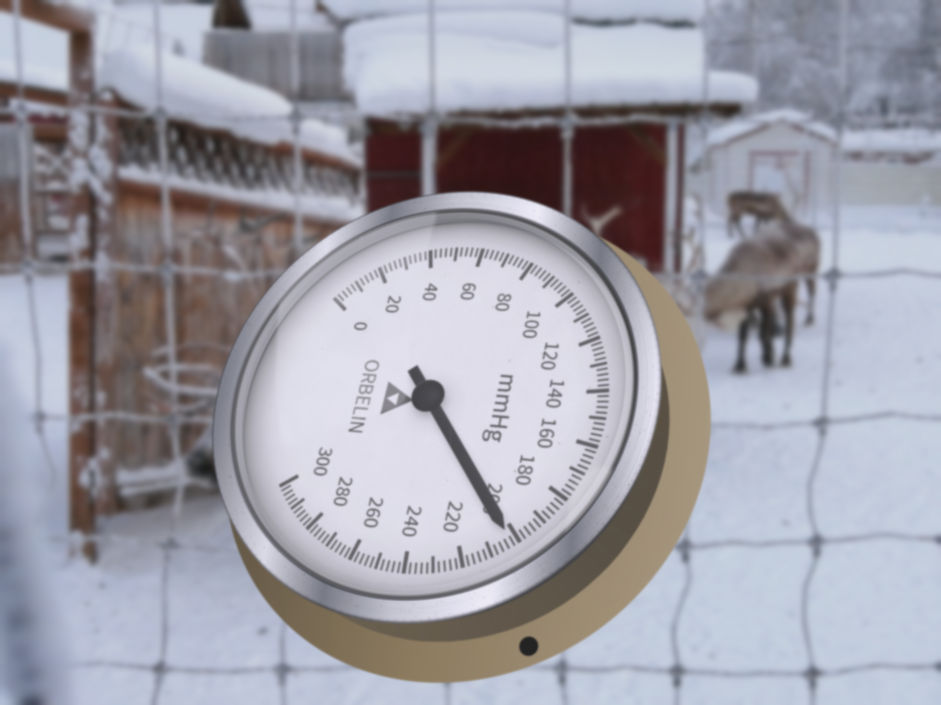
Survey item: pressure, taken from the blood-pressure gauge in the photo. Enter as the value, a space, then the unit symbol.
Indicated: 202 mmHg
